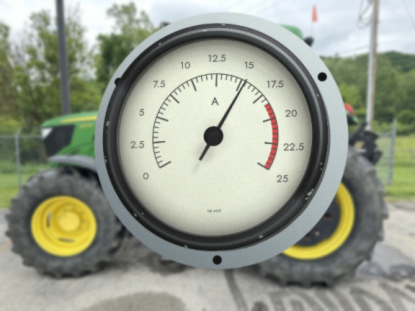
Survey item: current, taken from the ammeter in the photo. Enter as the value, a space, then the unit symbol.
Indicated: 15.5 A
